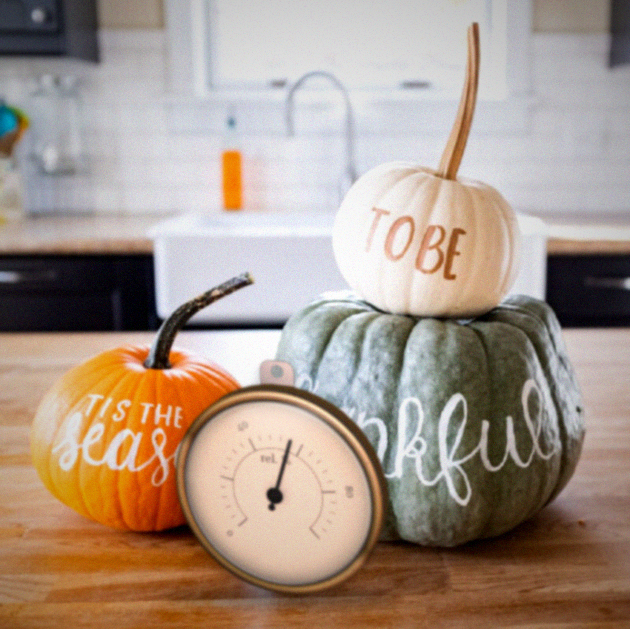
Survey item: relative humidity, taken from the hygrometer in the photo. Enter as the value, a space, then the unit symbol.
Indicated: 56 %
